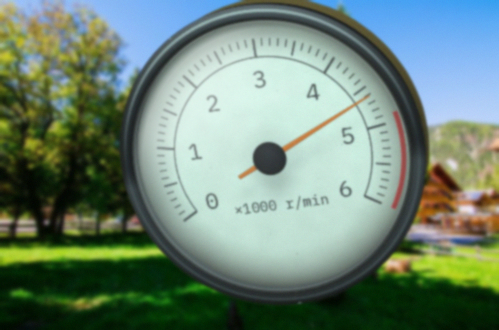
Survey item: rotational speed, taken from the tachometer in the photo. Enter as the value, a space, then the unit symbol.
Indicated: 4600 rpm
